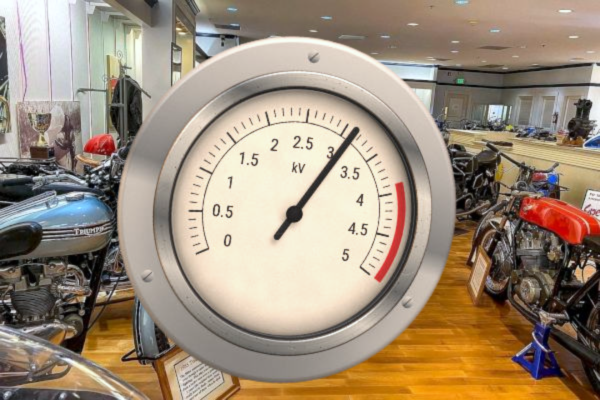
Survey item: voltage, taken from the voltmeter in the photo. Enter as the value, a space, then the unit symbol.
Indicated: 3.1 kV
